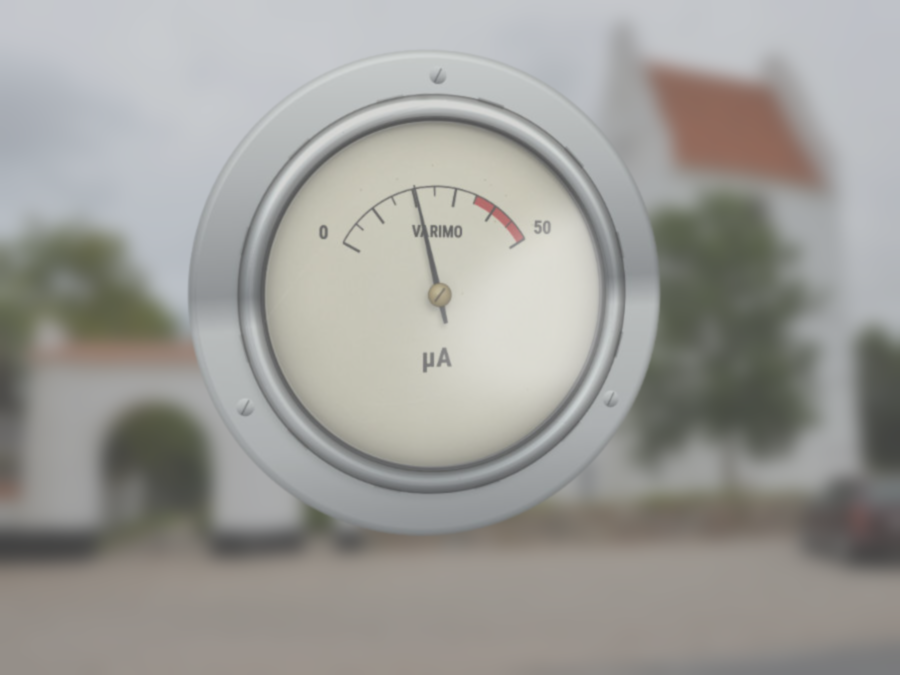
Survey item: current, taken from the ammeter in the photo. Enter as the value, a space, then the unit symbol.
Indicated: 20 µA
